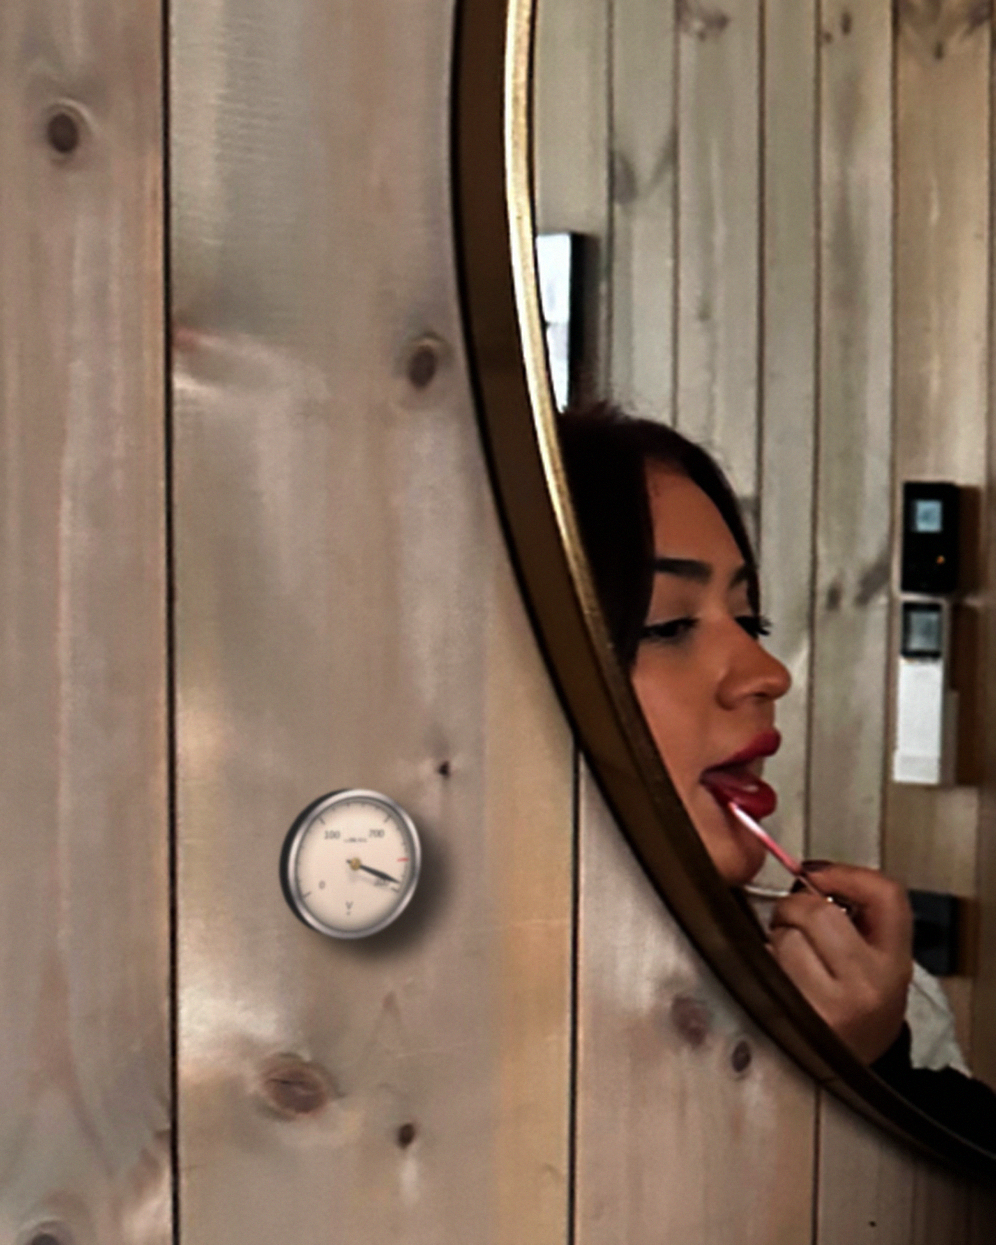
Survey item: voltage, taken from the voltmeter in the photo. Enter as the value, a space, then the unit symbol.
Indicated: 290 V
